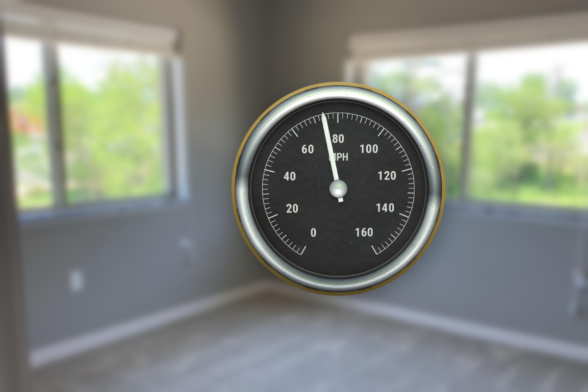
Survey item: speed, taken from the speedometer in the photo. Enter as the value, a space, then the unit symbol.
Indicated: 74 mph
